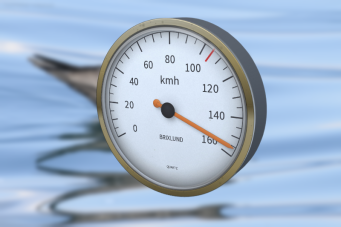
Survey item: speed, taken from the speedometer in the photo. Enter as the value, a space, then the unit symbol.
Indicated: 155 km/h
